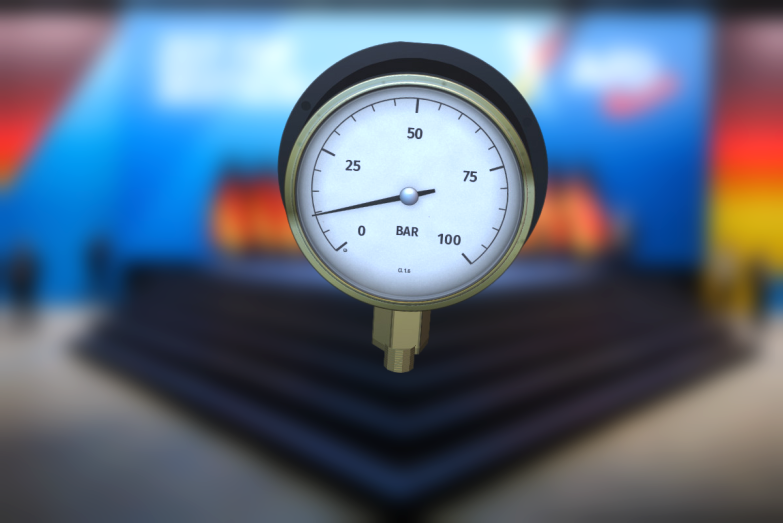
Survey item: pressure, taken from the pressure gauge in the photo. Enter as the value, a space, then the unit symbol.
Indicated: 10 bar
